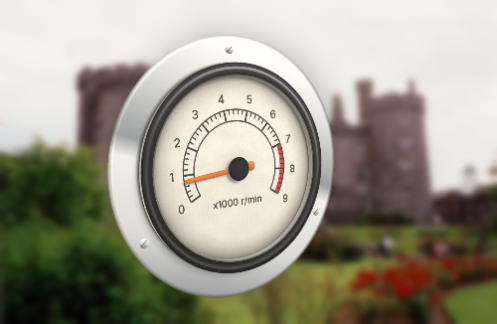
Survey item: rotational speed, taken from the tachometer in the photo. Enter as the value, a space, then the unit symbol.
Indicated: 800 rpm
